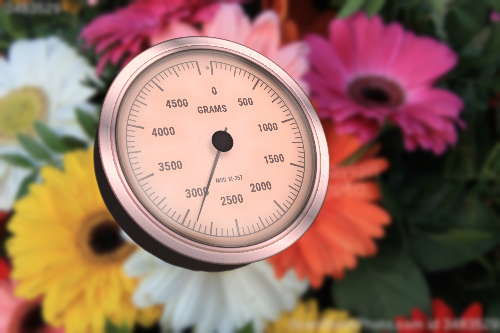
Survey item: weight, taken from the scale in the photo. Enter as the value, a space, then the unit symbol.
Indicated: 2900 g
